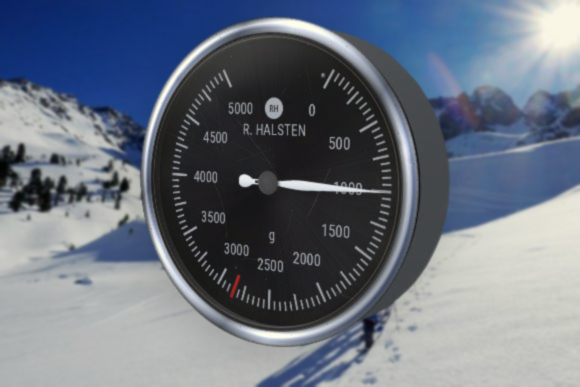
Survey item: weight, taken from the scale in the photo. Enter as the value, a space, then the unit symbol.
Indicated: 1000 g
